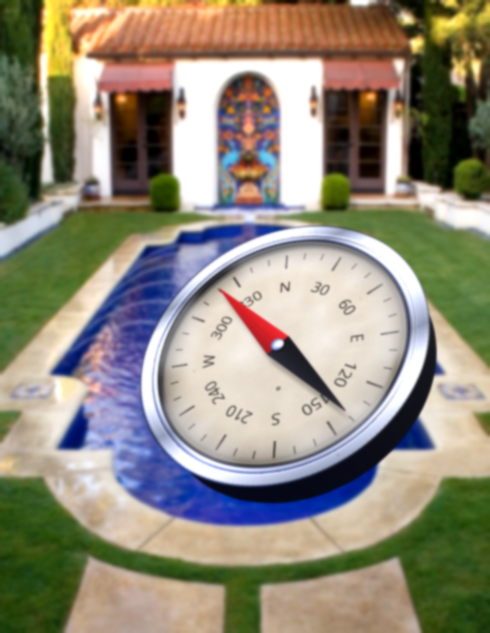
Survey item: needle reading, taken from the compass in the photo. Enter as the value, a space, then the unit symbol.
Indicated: 320 °
